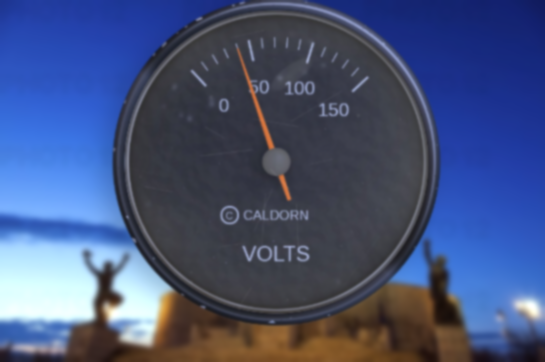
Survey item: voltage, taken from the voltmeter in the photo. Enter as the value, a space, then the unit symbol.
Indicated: 40 V
